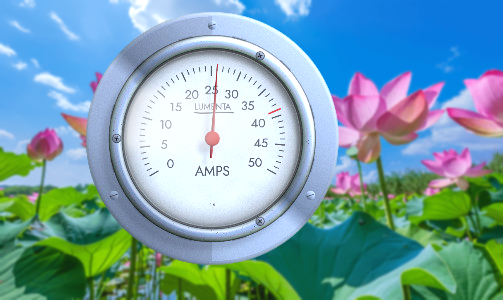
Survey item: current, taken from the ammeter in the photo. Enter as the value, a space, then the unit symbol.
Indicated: 26 A
